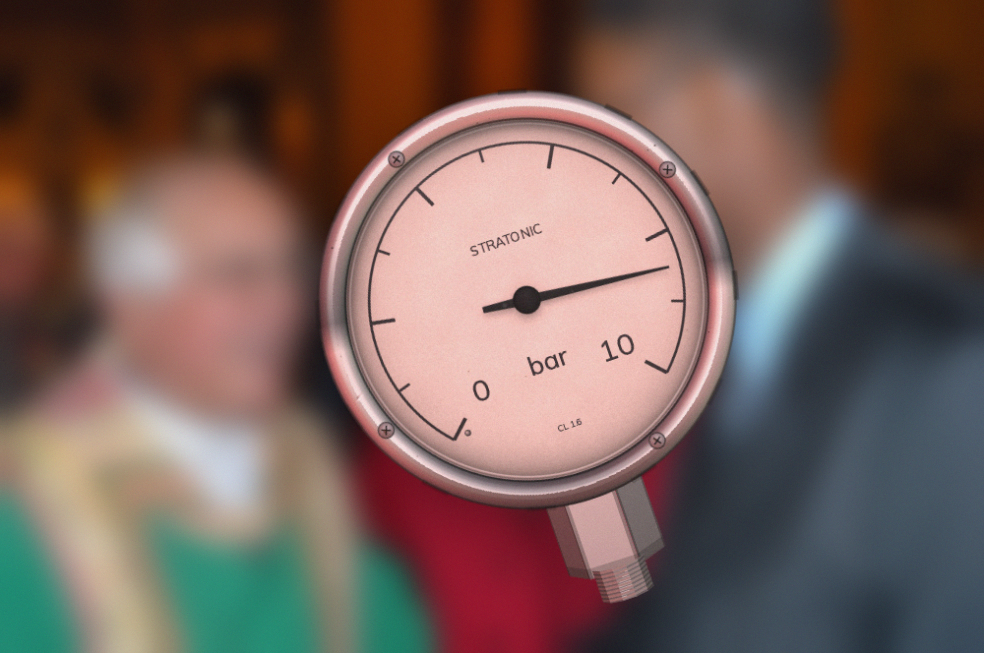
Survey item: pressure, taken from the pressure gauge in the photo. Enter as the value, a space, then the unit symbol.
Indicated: 8.5 bar
